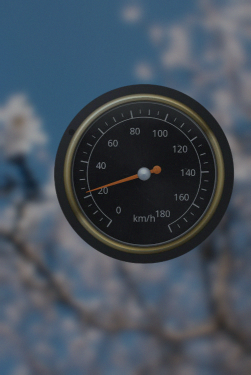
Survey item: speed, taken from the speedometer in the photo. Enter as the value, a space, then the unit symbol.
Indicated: 22.5 km/h
